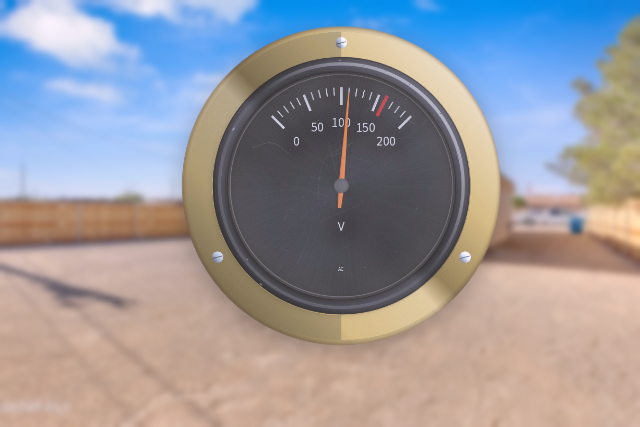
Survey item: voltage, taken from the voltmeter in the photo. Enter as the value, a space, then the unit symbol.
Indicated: 110 V
